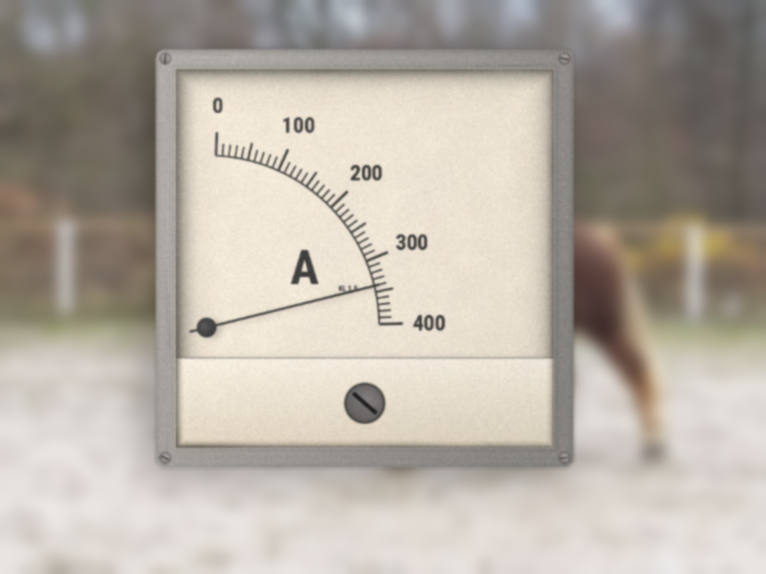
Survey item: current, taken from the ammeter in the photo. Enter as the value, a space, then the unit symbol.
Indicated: 340 A
